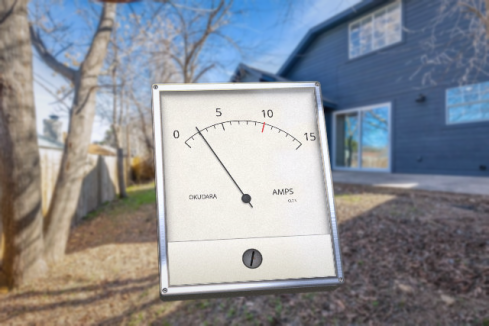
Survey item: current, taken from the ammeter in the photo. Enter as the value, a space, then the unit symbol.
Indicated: 2 A
